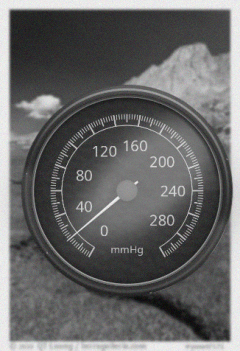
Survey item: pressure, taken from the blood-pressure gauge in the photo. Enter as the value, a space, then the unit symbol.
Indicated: 20 mmHg
